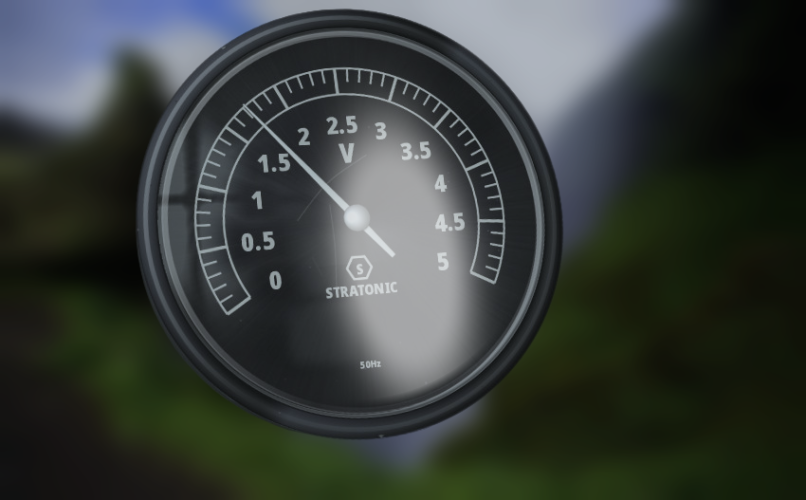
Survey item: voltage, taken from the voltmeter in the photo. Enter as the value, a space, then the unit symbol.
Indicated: 1.7 V
